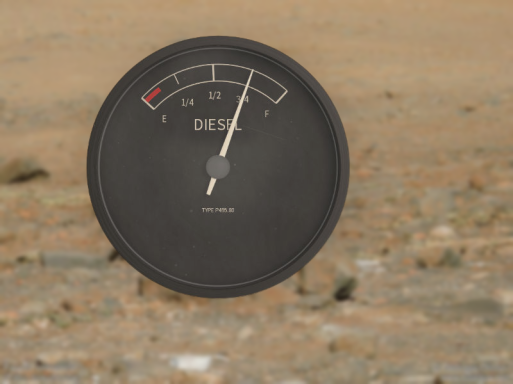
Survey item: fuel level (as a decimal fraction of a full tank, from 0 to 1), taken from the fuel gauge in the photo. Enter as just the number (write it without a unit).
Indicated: 0.75
